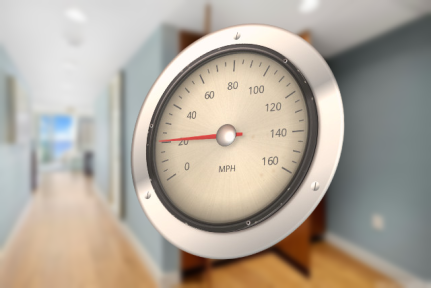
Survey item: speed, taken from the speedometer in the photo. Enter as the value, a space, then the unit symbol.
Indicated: 20 mph
